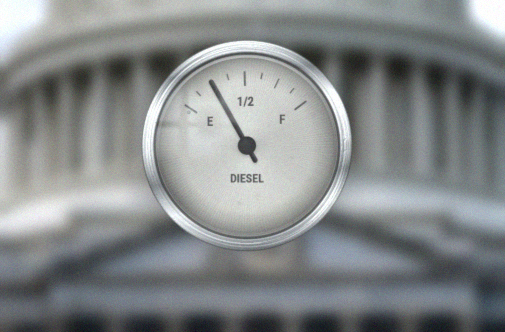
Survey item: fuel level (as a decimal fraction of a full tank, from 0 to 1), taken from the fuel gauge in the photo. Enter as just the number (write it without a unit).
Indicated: 0.25
